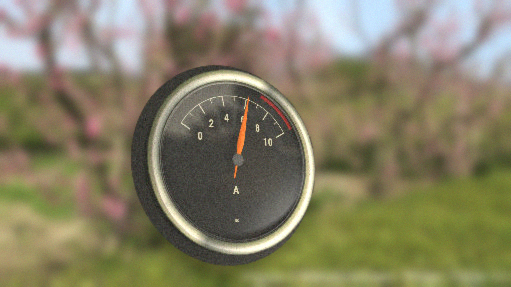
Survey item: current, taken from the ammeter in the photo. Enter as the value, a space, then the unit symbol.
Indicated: 6 A
